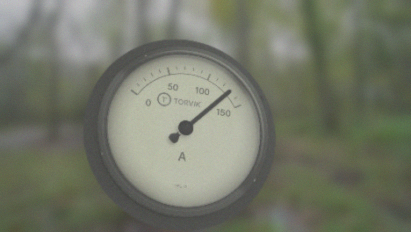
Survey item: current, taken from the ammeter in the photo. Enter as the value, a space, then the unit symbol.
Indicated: 130 A
